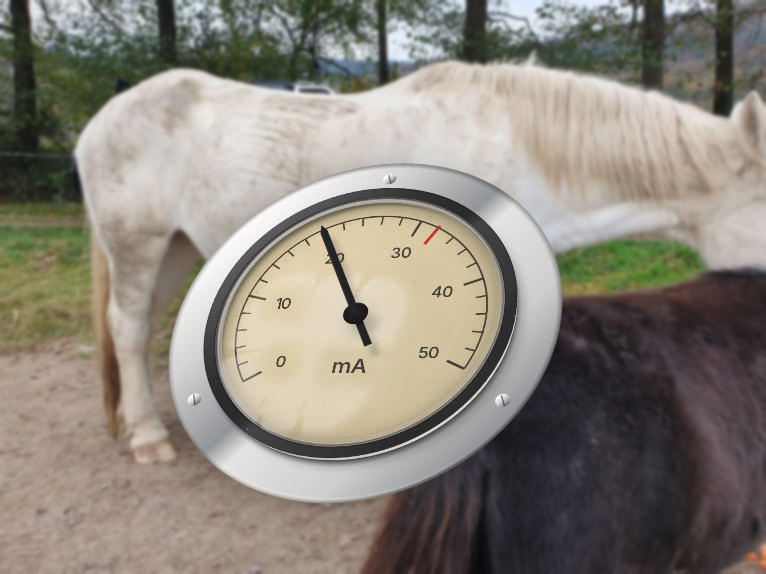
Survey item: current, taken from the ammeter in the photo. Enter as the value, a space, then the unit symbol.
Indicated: 20 mA
